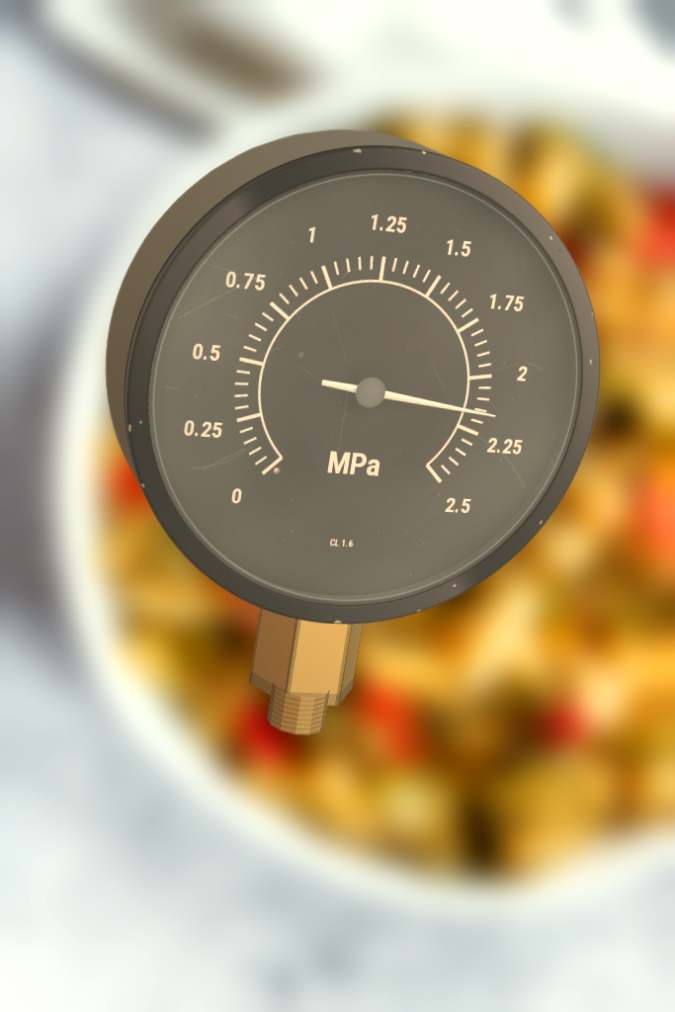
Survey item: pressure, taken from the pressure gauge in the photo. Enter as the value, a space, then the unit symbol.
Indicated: 2.15 MPa
